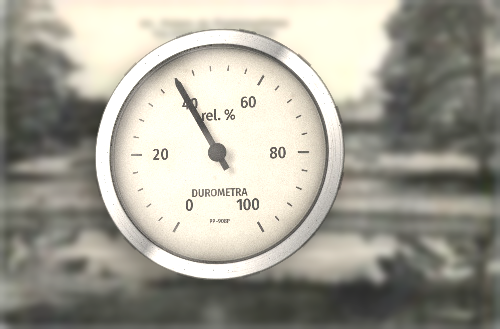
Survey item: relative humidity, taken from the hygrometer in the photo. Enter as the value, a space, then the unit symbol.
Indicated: 40 %
